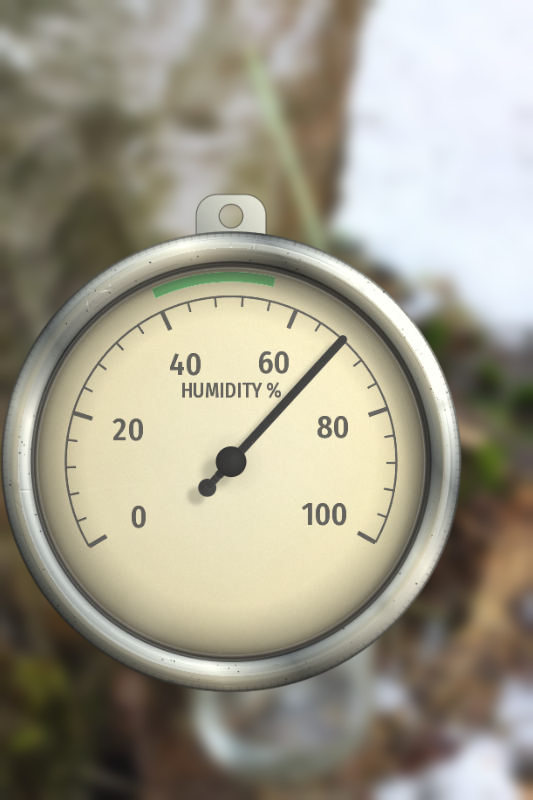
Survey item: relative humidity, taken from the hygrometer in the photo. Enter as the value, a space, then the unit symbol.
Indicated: 68 %
